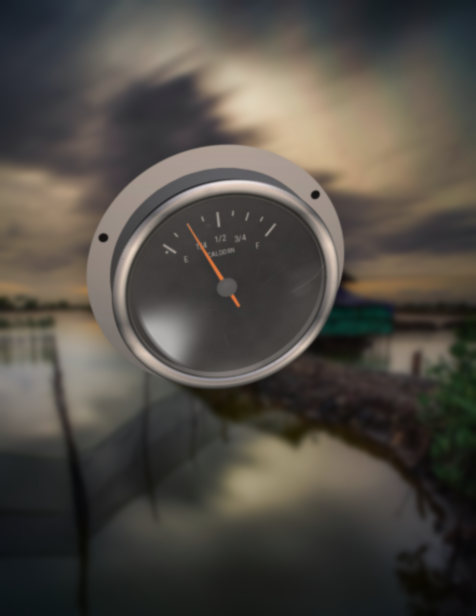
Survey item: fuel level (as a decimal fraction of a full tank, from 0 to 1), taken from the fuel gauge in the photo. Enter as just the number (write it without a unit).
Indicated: 0.25
